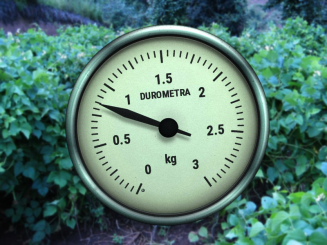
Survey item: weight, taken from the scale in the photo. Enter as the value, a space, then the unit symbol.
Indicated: 0.85 kg
